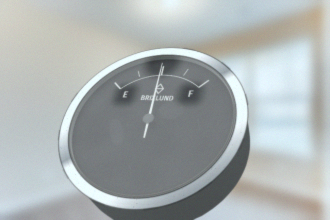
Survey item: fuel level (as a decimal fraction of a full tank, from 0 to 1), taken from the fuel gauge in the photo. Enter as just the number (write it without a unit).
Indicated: 0.5
